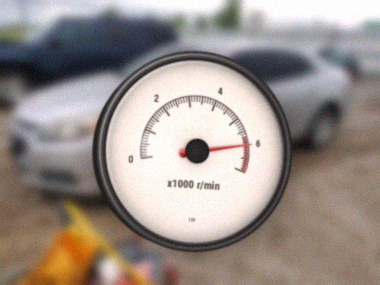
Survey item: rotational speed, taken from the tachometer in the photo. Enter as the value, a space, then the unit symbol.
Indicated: 6000 rpm
